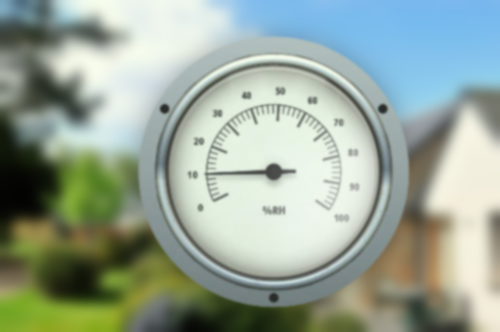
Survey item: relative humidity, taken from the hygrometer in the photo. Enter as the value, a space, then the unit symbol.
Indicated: 10 %
